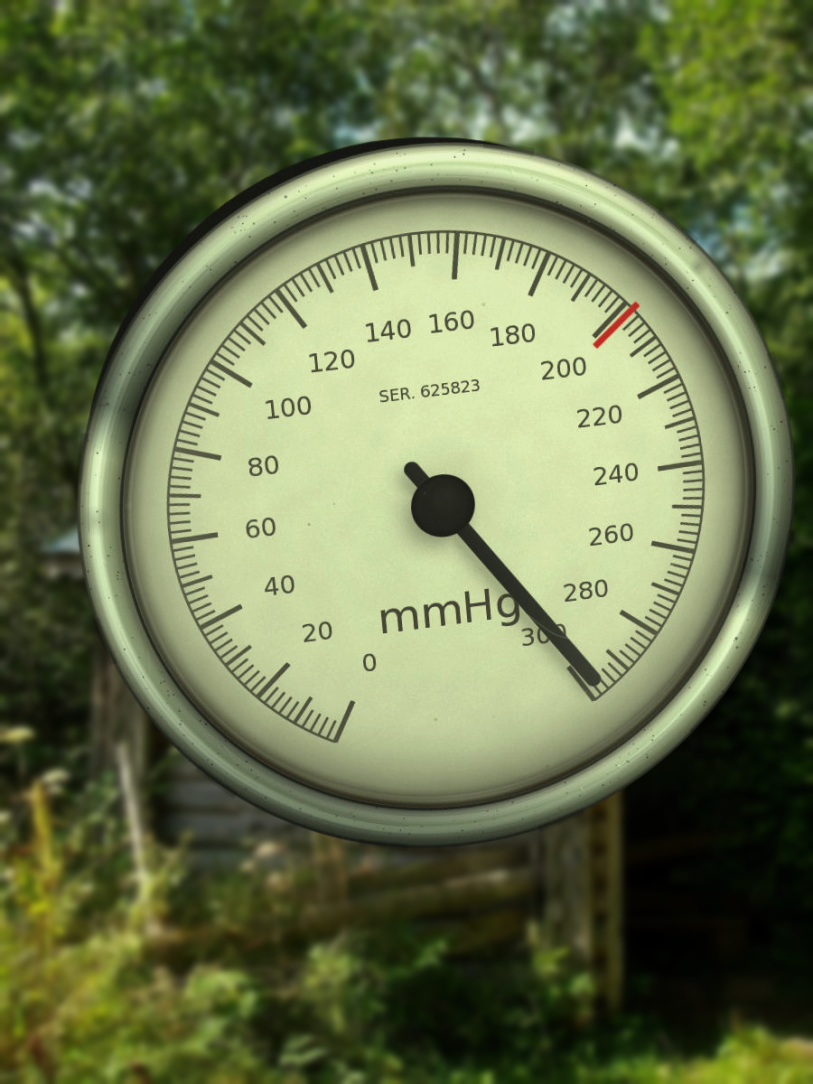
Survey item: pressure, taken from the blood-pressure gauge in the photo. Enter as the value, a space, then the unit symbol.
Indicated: 297 mmHg
